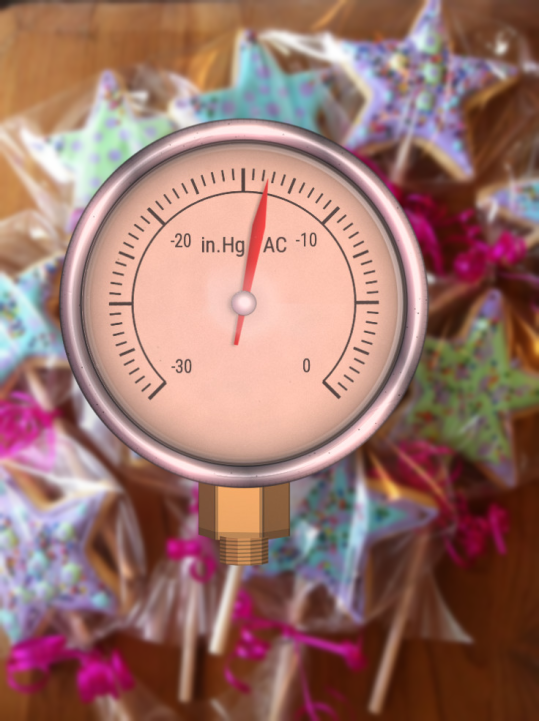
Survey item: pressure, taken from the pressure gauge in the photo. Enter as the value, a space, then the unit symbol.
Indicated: -13.75 inHg
